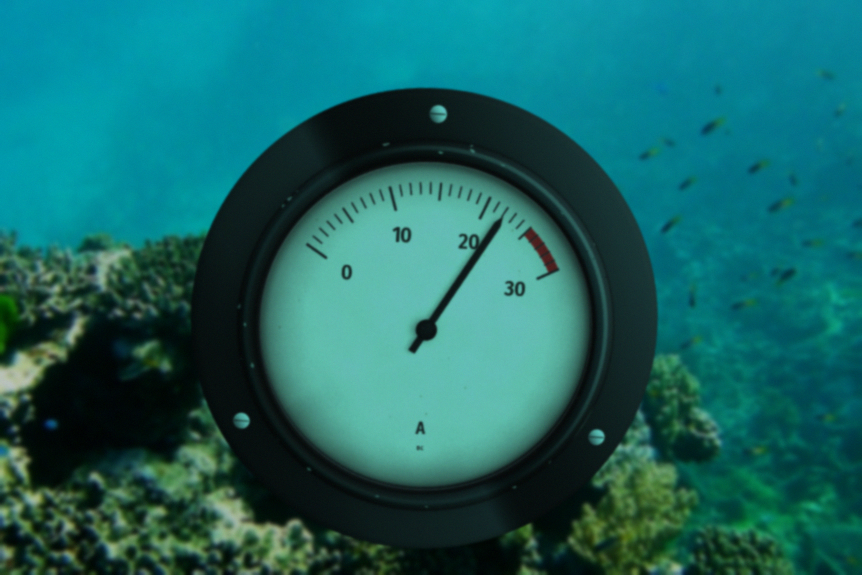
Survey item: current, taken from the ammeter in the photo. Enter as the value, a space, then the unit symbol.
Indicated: 22 A
